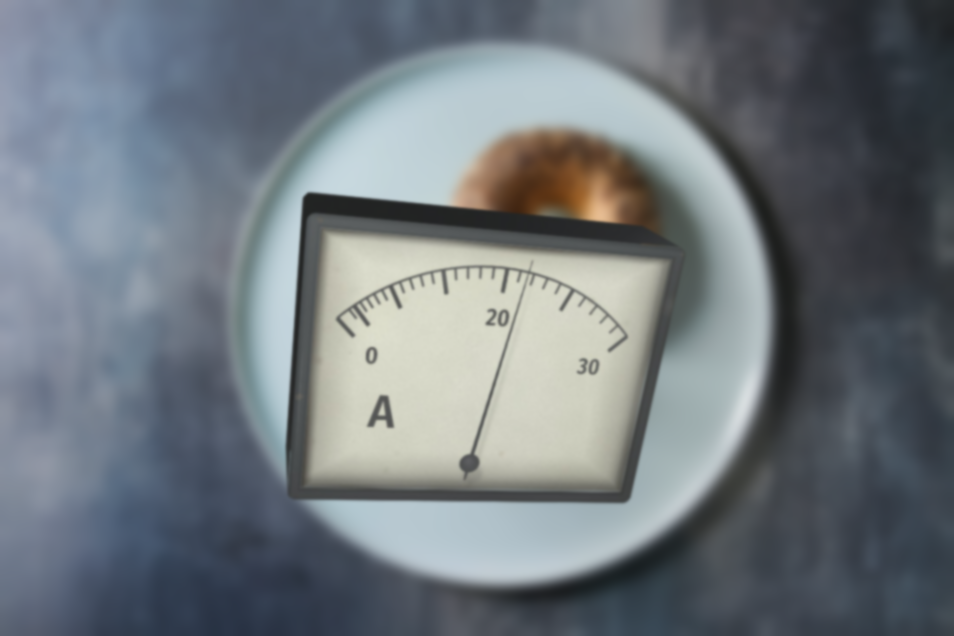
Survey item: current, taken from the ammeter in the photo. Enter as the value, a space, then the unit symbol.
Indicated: 21.5 A
